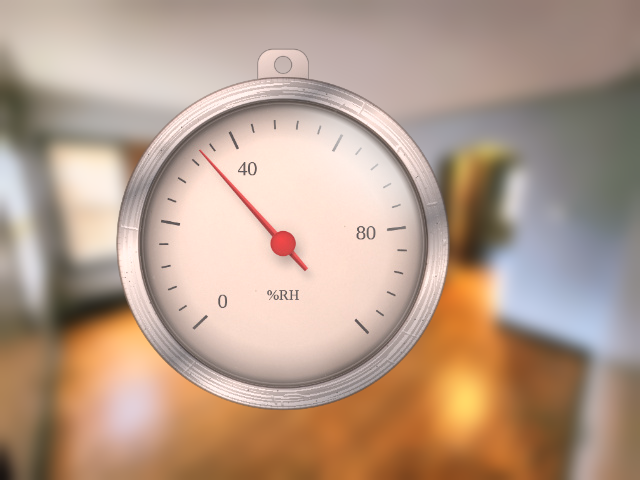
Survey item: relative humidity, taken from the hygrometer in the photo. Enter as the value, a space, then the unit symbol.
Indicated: 34 %
